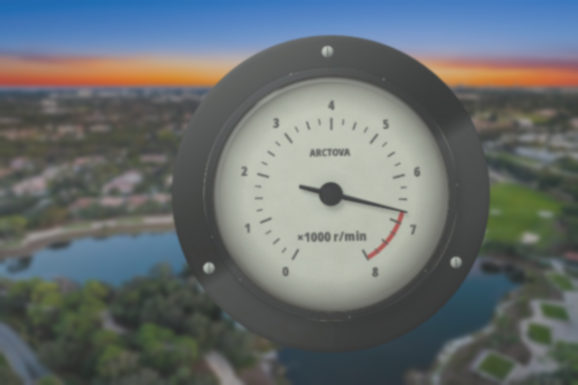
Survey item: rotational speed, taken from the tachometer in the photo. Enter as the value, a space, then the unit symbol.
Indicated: 6750 rpm
